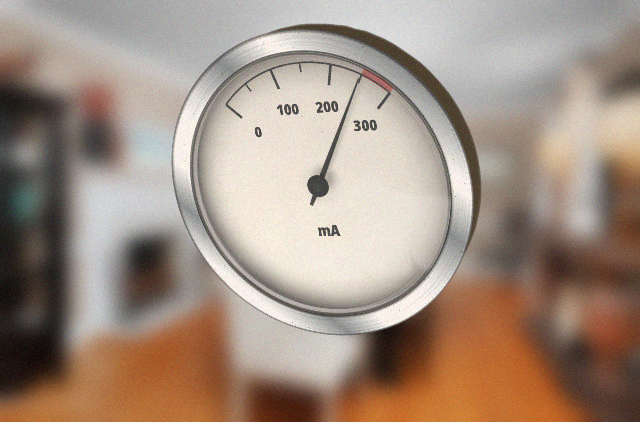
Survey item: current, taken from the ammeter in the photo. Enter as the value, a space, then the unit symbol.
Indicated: 250 mA
